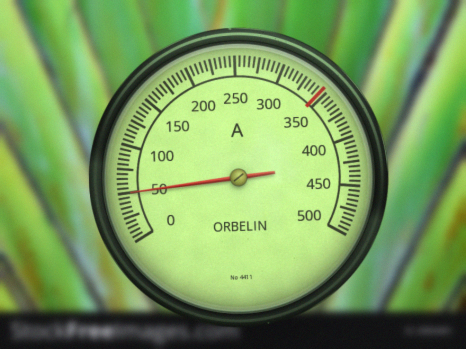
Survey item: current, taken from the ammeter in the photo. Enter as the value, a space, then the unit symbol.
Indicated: 50 A
